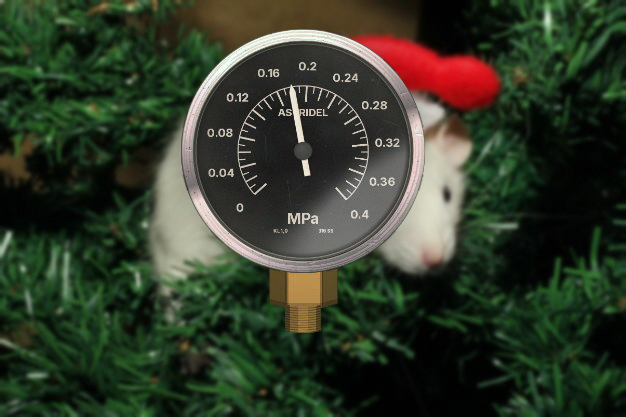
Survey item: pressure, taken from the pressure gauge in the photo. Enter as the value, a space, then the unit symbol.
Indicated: 0.18 MPa
